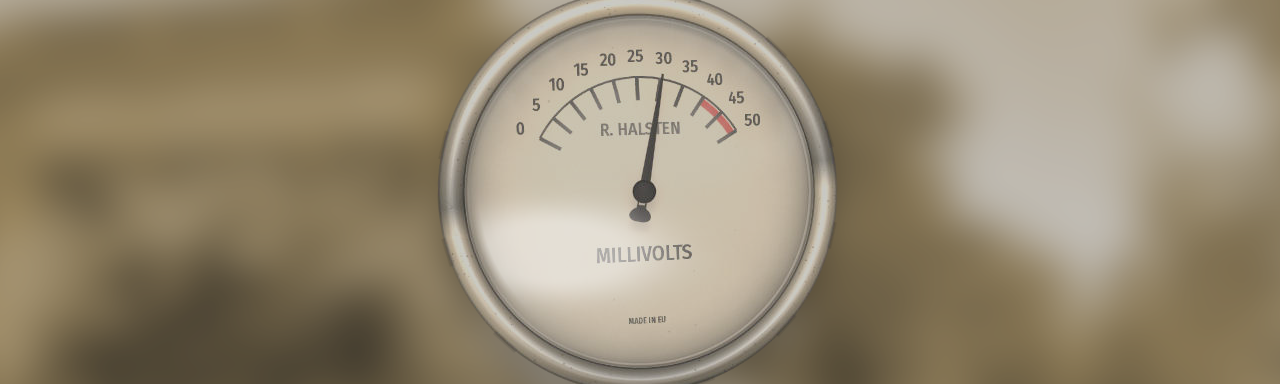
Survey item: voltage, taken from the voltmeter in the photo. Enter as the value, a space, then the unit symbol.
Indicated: 30 mV
